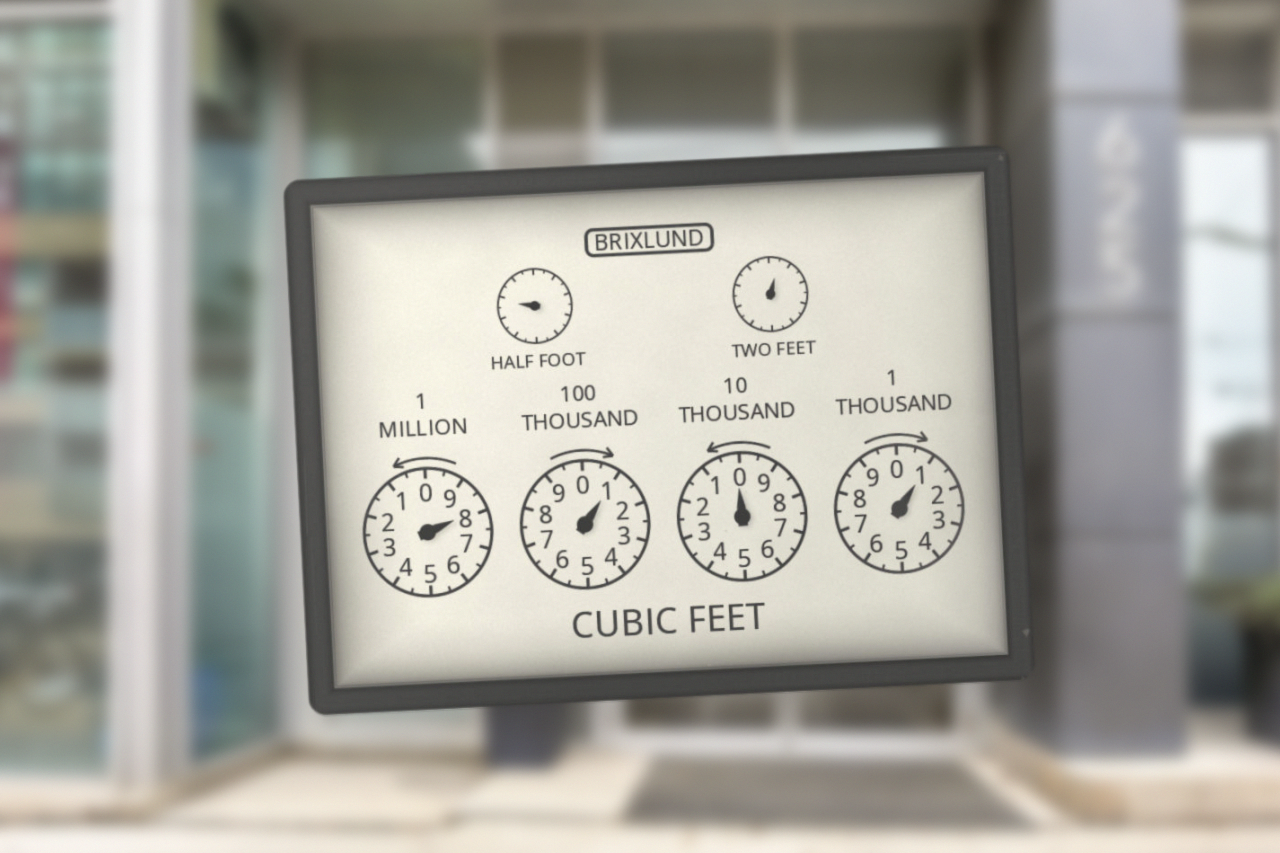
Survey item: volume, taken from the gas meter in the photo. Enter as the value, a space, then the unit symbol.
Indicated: 810100 ft³
